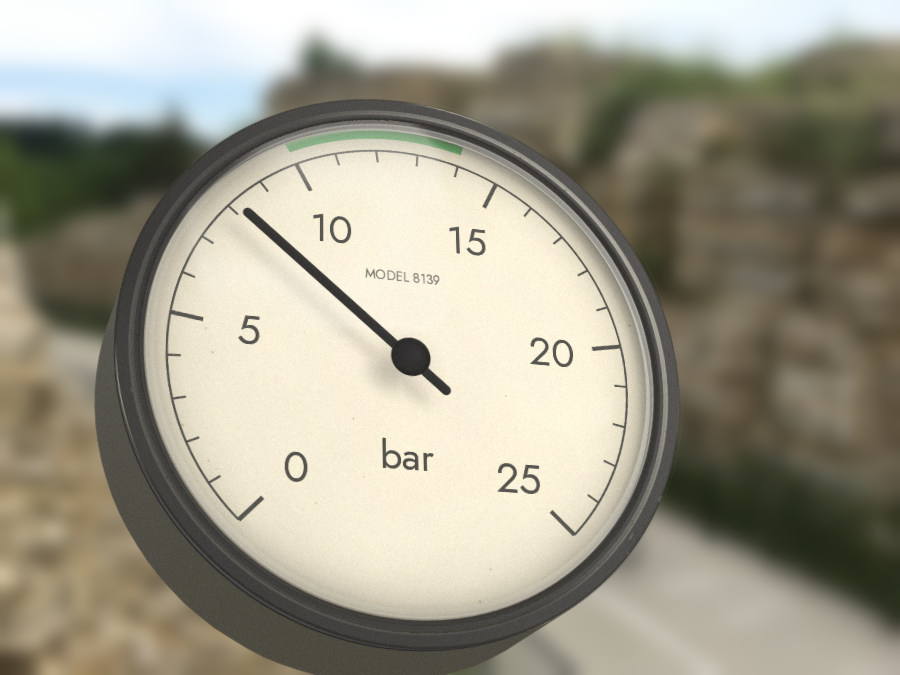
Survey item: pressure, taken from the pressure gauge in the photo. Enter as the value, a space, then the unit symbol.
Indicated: 8 bar
